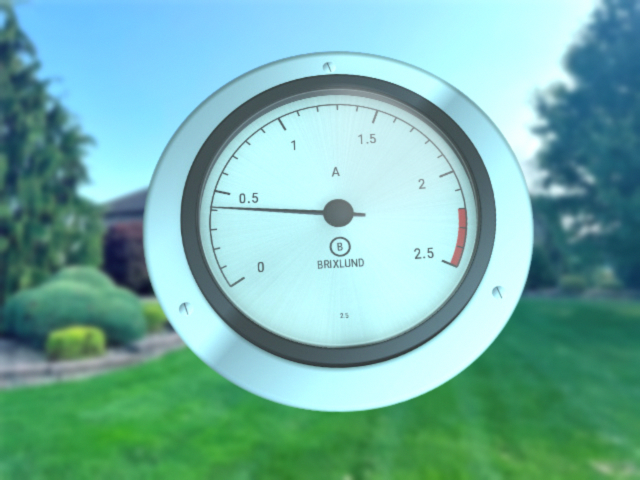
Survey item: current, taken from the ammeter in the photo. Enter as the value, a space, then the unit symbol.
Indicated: 0.4 A
